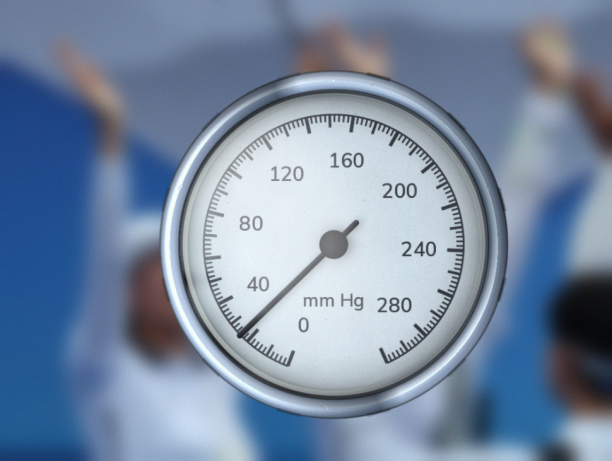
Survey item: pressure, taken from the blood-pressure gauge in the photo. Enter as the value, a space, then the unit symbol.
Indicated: 24 mmHg
